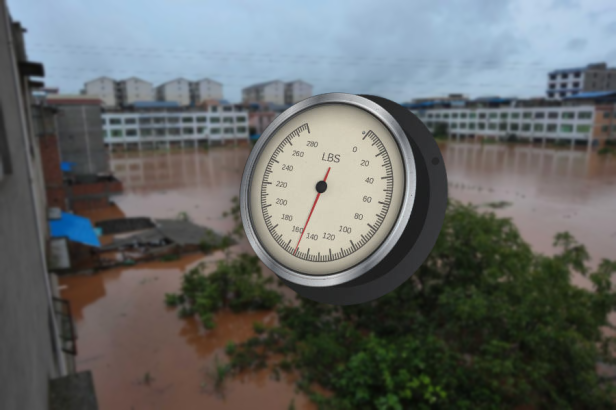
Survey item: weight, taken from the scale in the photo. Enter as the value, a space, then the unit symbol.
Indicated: 150 lb
